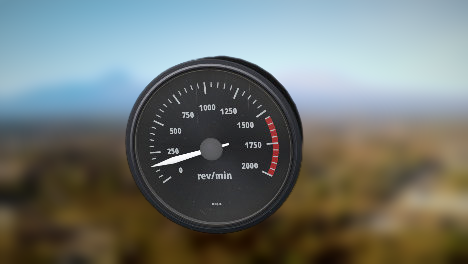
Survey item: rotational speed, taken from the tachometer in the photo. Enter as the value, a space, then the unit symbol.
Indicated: 150 rpm
